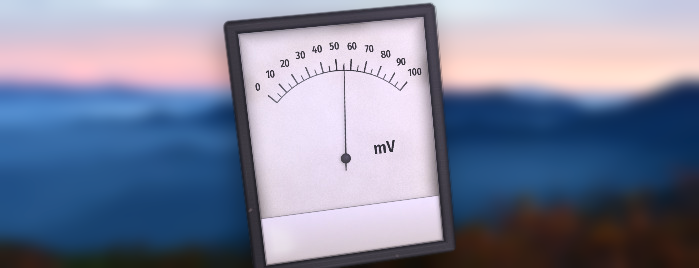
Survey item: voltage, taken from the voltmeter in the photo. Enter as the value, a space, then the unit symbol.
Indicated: 55 mV
